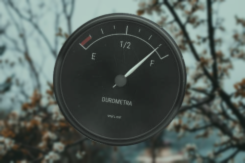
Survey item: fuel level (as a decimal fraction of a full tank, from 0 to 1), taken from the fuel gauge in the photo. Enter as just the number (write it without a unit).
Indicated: 0.875
